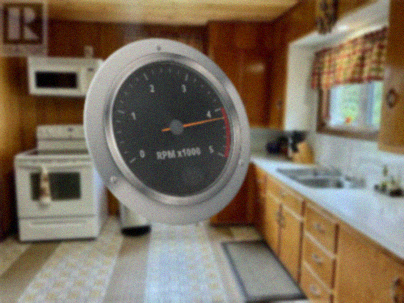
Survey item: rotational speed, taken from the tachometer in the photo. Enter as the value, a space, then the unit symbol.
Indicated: 4200 rpm
